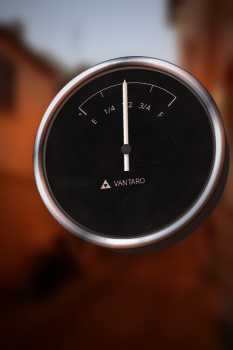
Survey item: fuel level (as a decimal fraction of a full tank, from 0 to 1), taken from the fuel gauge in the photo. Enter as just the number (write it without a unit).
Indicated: 0.5
